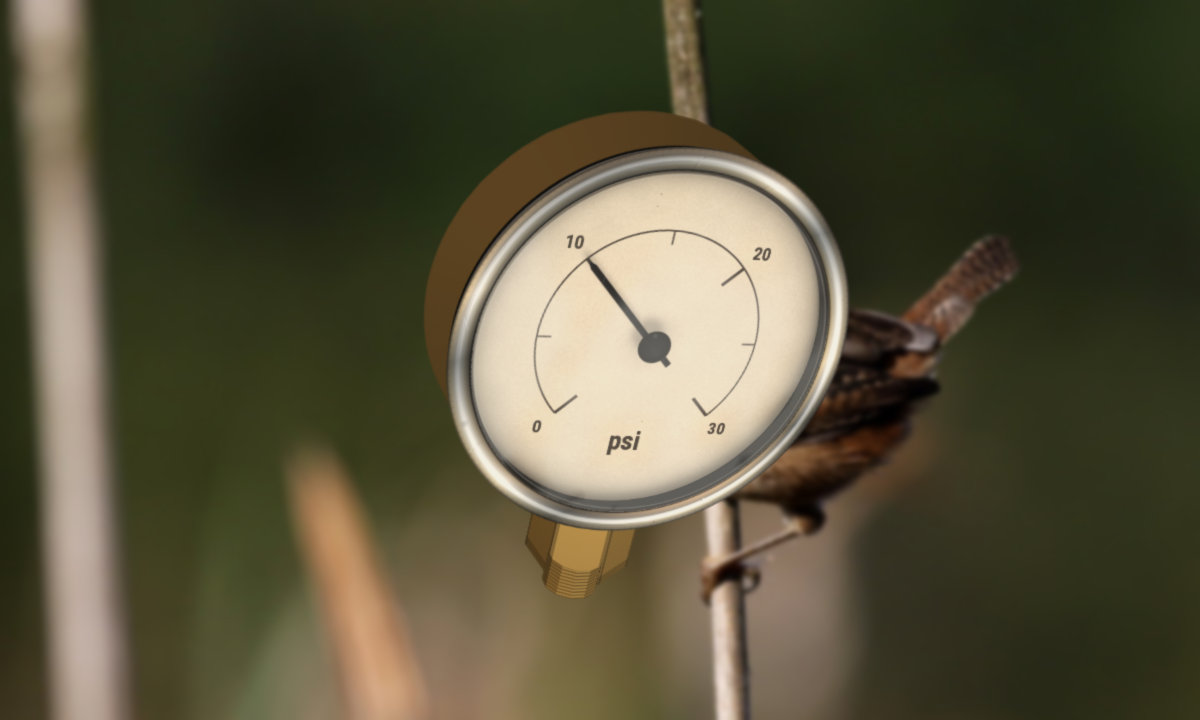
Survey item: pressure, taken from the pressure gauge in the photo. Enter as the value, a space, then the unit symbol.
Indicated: 10 psi
